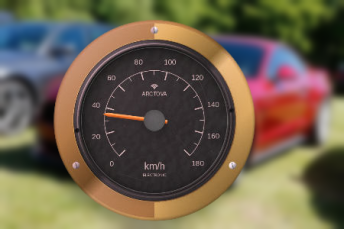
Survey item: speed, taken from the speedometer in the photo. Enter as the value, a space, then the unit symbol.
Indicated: 35 km/h
